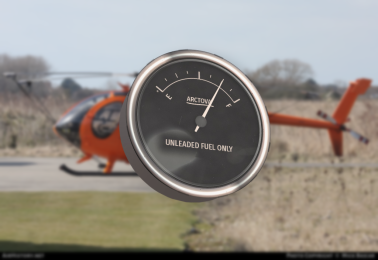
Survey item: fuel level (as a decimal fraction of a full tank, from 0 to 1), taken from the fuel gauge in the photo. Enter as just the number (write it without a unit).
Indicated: 0.75
